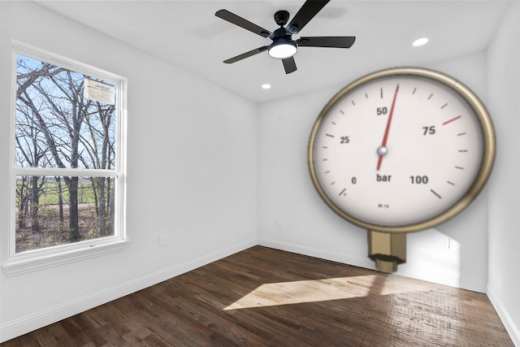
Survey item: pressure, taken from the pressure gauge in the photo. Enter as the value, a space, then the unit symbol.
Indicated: 55 bar
